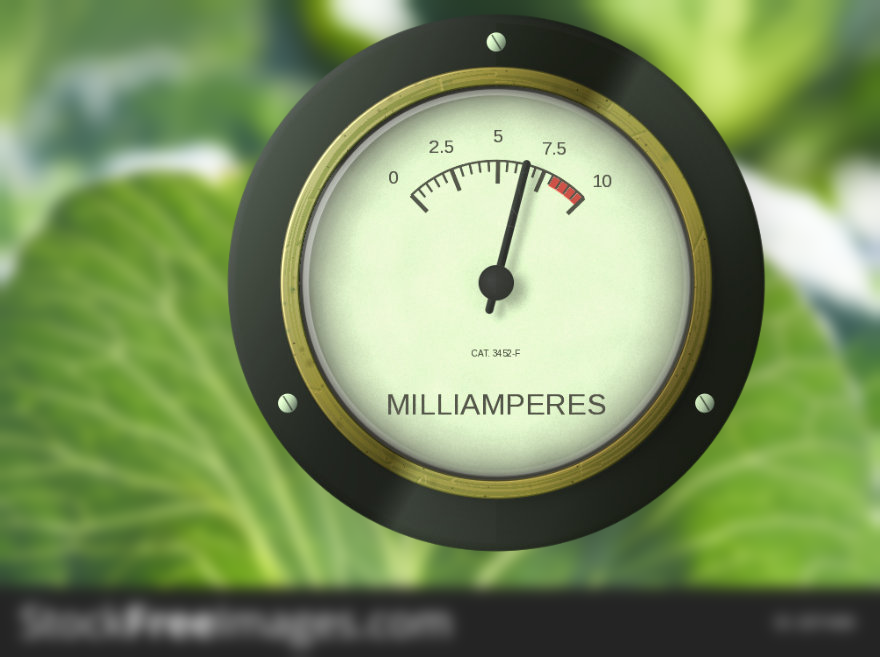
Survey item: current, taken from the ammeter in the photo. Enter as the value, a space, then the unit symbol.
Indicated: 6.5 mA
